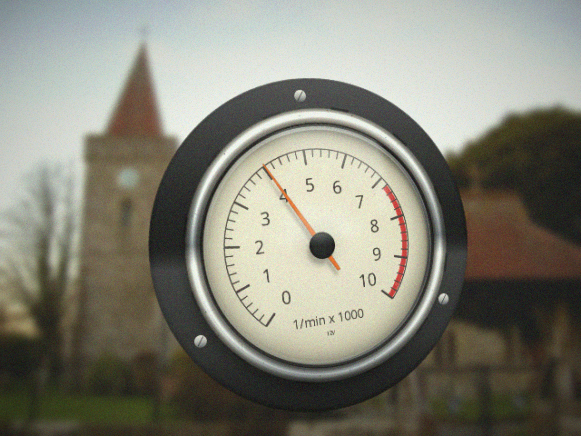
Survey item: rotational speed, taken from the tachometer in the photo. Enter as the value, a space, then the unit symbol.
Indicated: 4000 rpm
